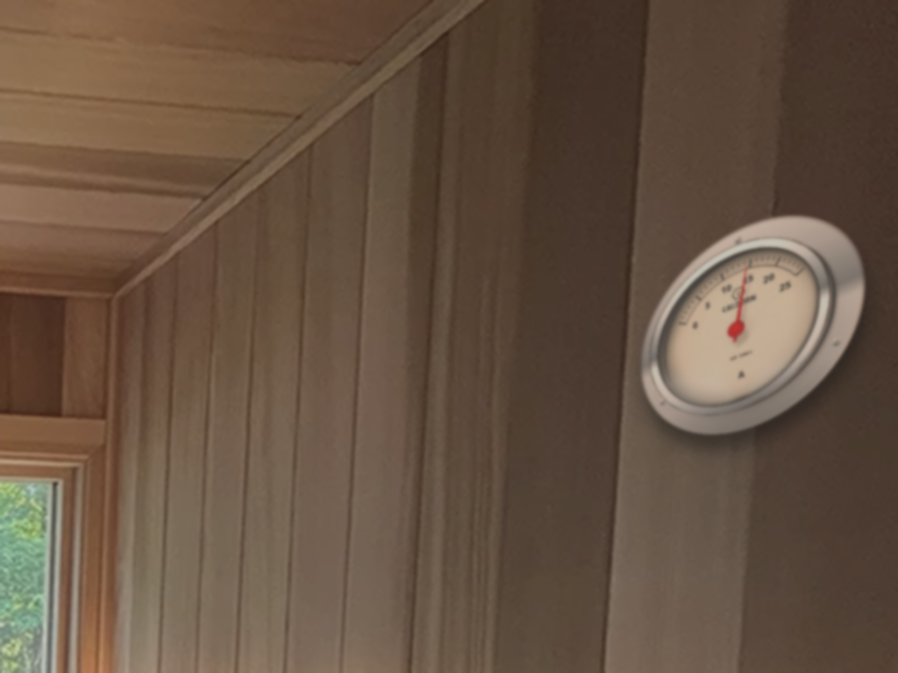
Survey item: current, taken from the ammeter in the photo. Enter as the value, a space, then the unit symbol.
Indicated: 15 A
